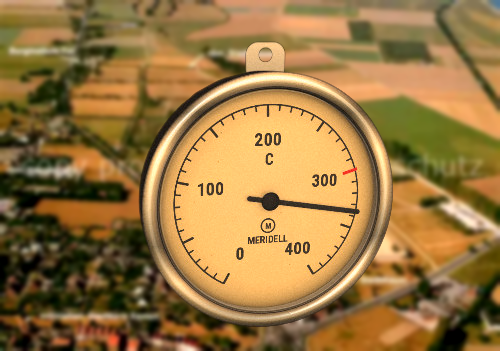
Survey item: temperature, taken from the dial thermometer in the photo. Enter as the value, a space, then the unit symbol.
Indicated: 335 °C
